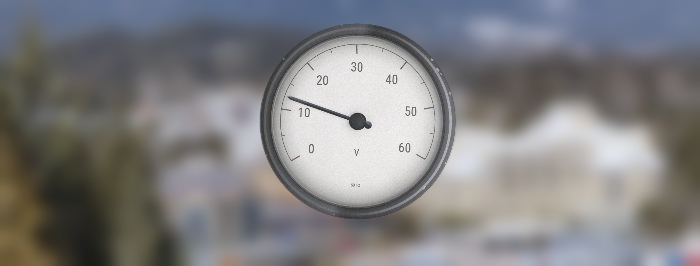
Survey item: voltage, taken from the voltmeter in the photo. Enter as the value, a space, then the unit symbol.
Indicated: 12.5 V
